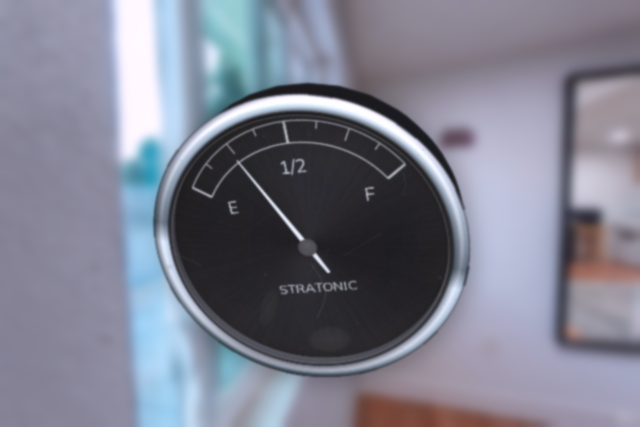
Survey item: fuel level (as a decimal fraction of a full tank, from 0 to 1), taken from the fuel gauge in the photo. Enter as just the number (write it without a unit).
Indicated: 0.25
